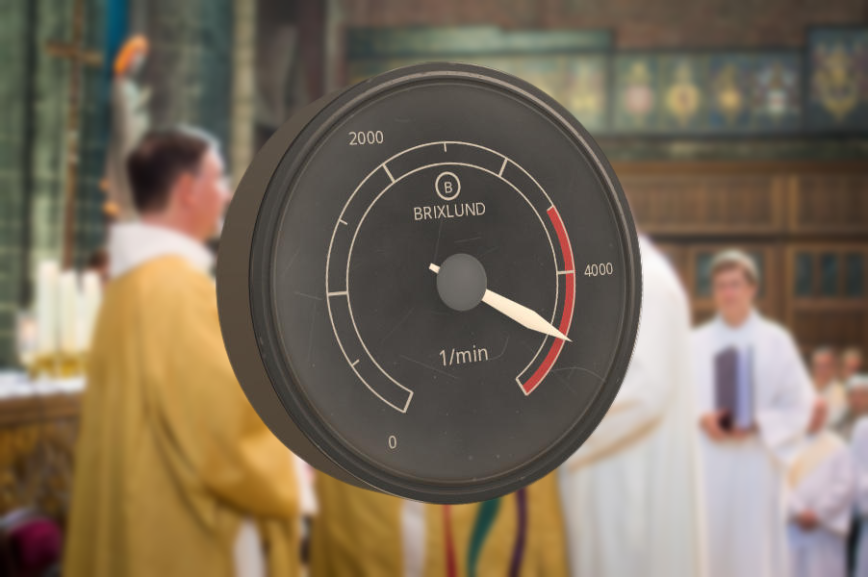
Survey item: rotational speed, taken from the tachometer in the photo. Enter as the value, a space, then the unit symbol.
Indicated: 4500 rpm
